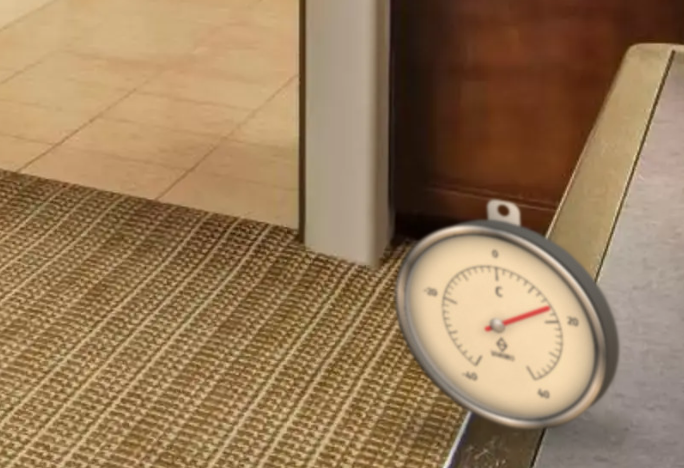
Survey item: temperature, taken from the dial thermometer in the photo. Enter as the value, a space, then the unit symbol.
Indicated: 16 °C
